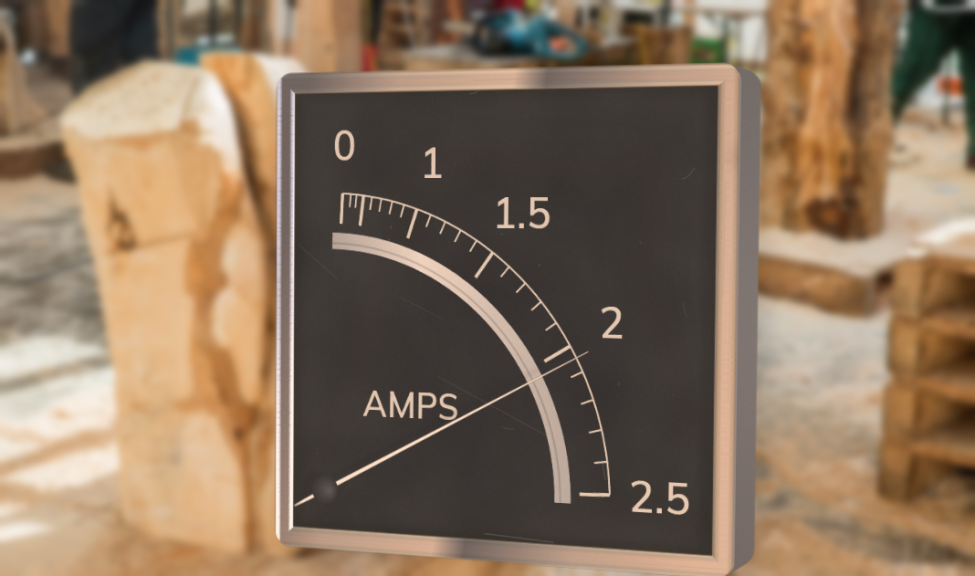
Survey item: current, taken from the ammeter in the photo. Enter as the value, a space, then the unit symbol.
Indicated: 2.05 A
